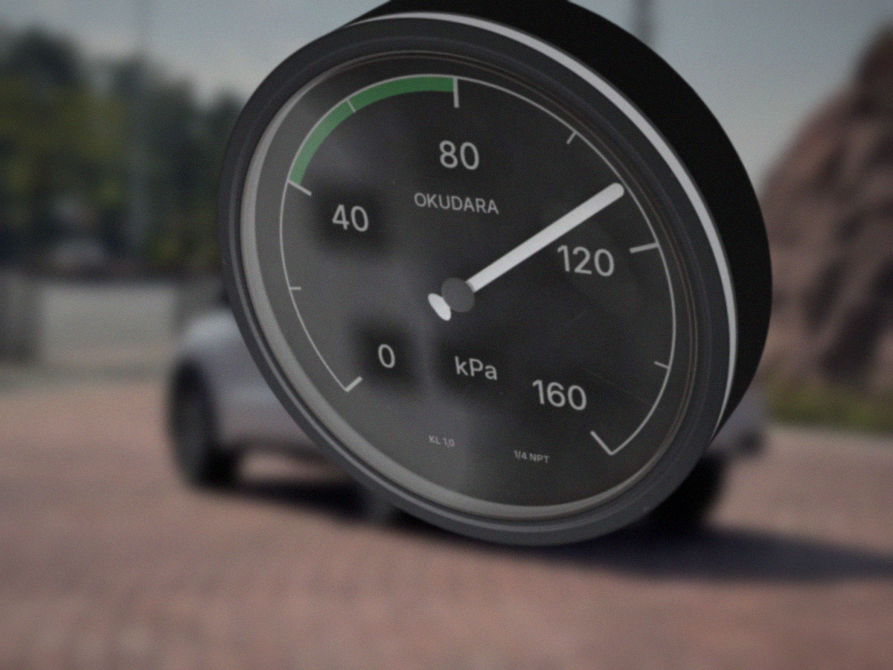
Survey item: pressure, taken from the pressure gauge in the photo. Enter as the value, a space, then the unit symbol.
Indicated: 110 kPa
